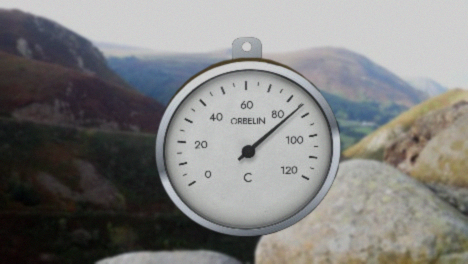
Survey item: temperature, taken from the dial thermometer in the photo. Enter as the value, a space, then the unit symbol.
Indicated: 85 °C
